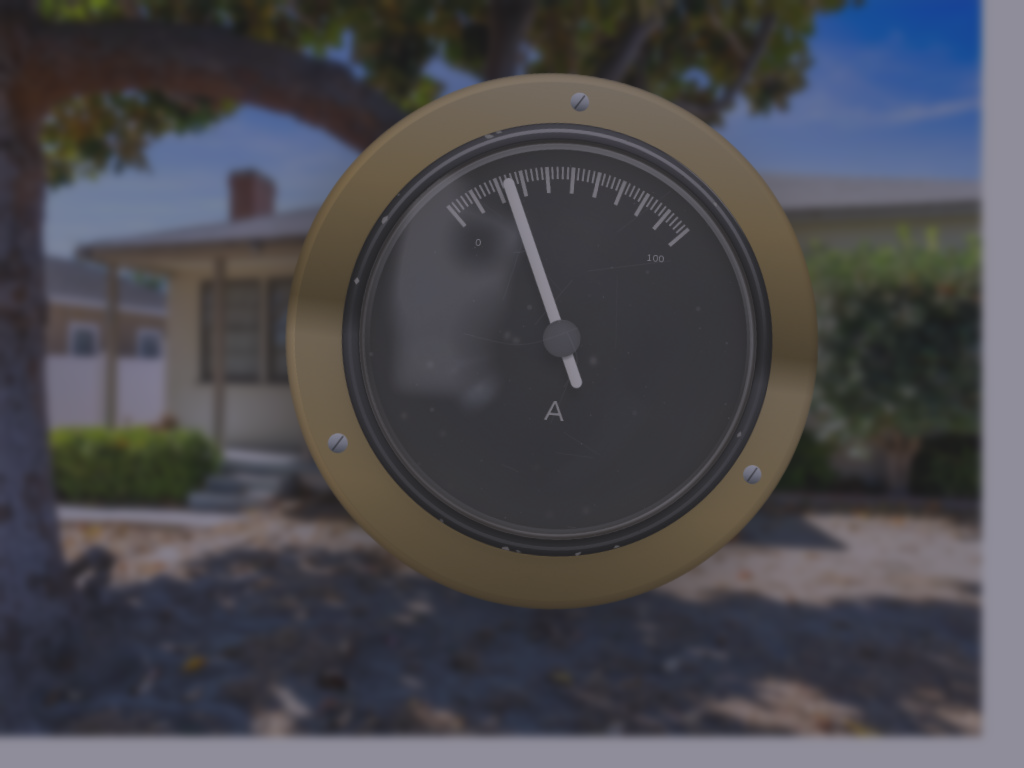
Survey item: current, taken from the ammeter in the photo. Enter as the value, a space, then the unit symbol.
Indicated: 24 A
